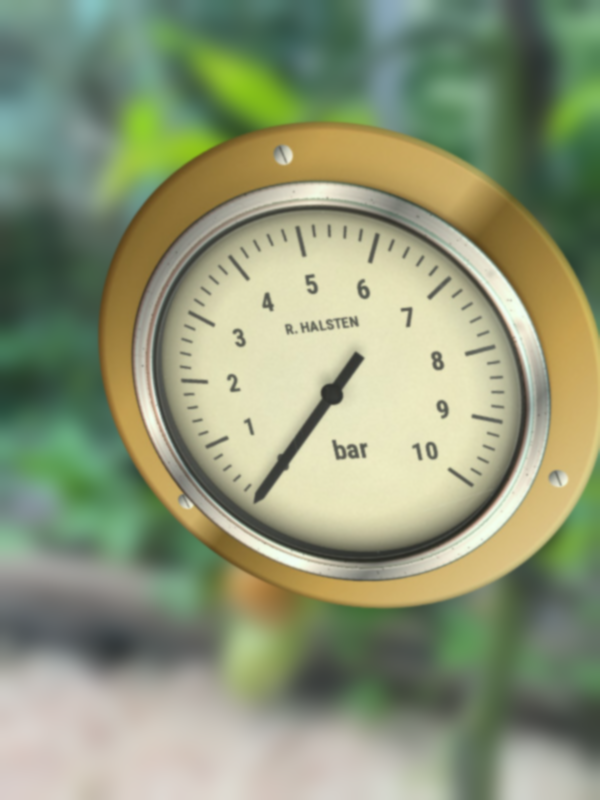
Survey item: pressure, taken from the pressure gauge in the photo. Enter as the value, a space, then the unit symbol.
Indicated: 0 bar
